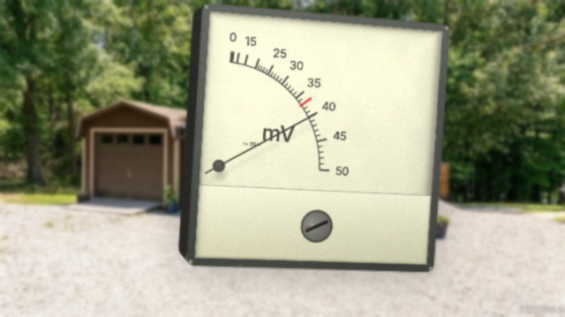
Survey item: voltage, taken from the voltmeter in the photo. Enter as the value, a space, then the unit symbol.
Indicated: 40 mV
